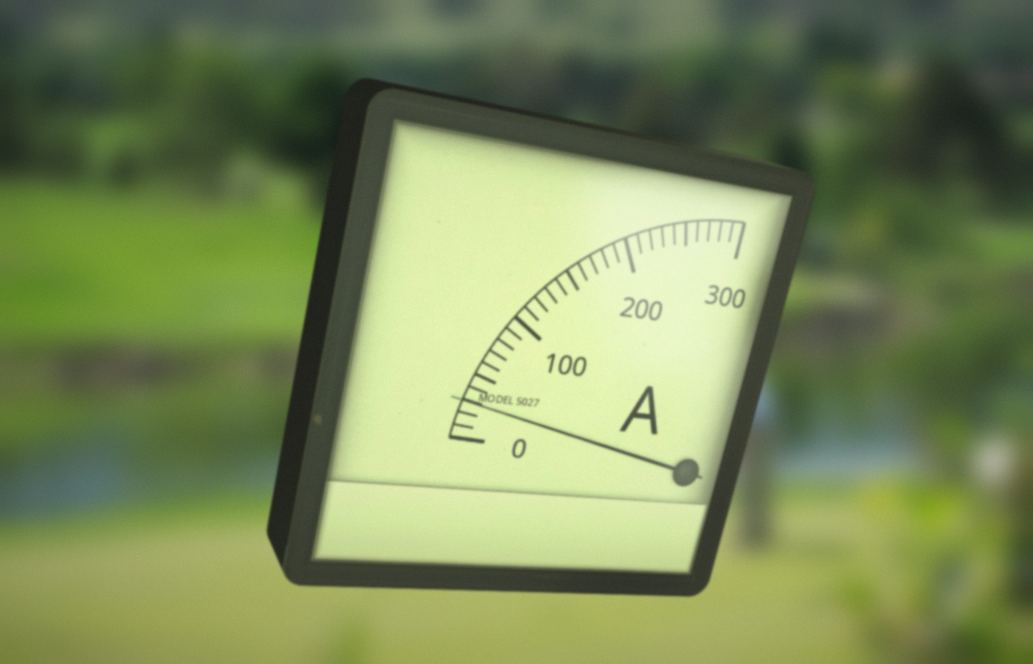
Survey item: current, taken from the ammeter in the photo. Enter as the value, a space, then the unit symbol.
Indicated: 30 A
